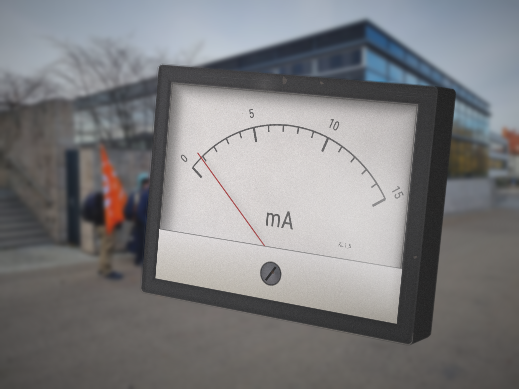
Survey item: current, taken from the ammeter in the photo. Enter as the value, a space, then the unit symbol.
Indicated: 1 mA
